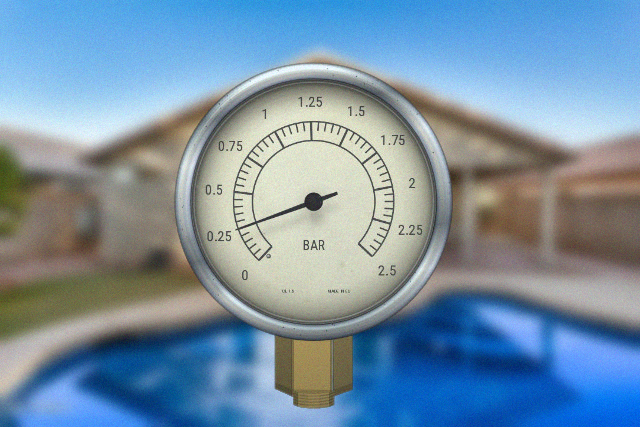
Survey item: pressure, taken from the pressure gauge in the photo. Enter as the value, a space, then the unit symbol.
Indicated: 0.25 bar
